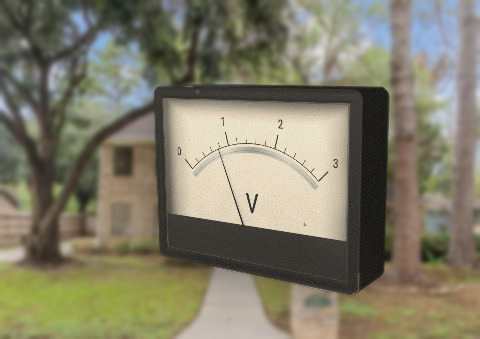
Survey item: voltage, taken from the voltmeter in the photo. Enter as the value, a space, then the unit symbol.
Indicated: 0.8 V
